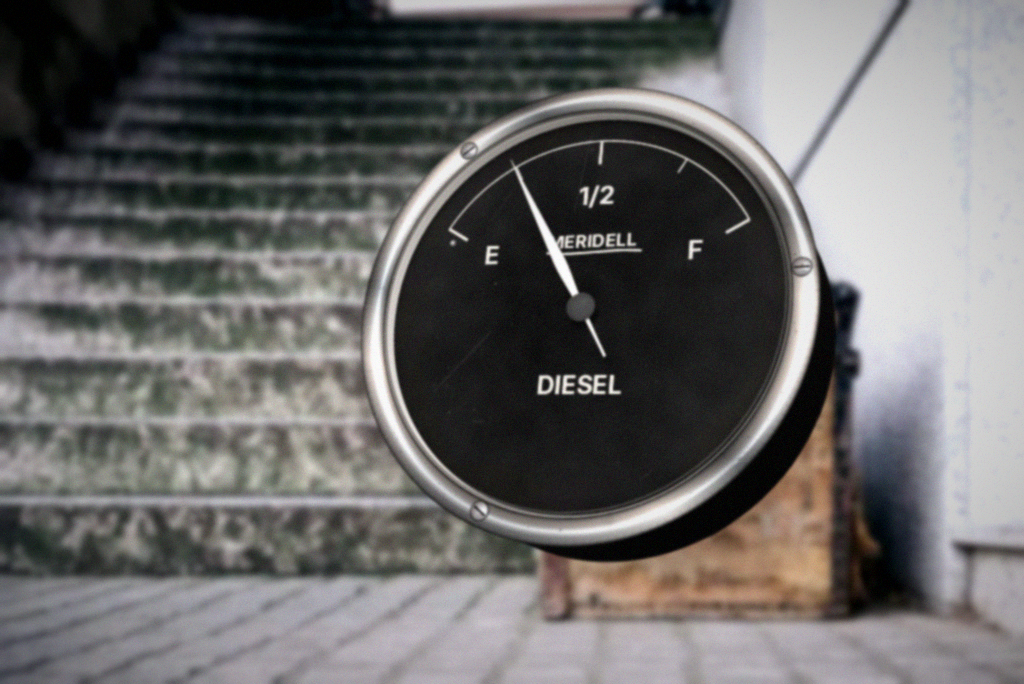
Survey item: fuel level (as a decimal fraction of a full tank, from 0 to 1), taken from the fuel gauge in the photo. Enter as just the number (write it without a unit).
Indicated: 0.25
